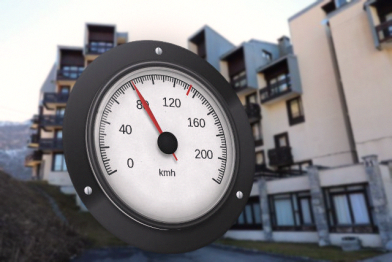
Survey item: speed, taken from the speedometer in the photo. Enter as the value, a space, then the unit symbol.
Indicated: 80 km/h
